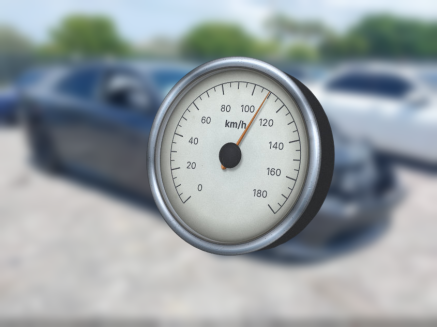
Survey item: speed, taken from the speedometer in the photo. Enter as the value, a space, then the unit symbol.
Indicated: 110 km/h
